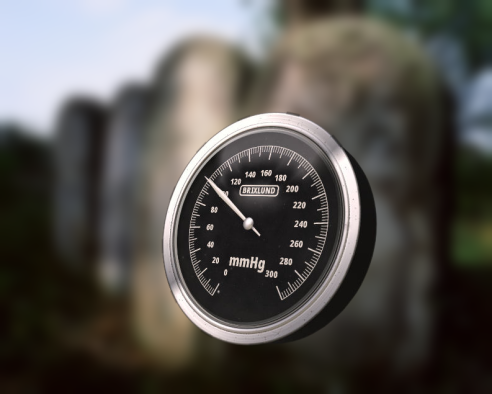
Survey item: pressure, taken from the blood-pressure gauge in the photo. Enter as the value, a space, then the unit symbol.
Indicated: 100 mmHg
